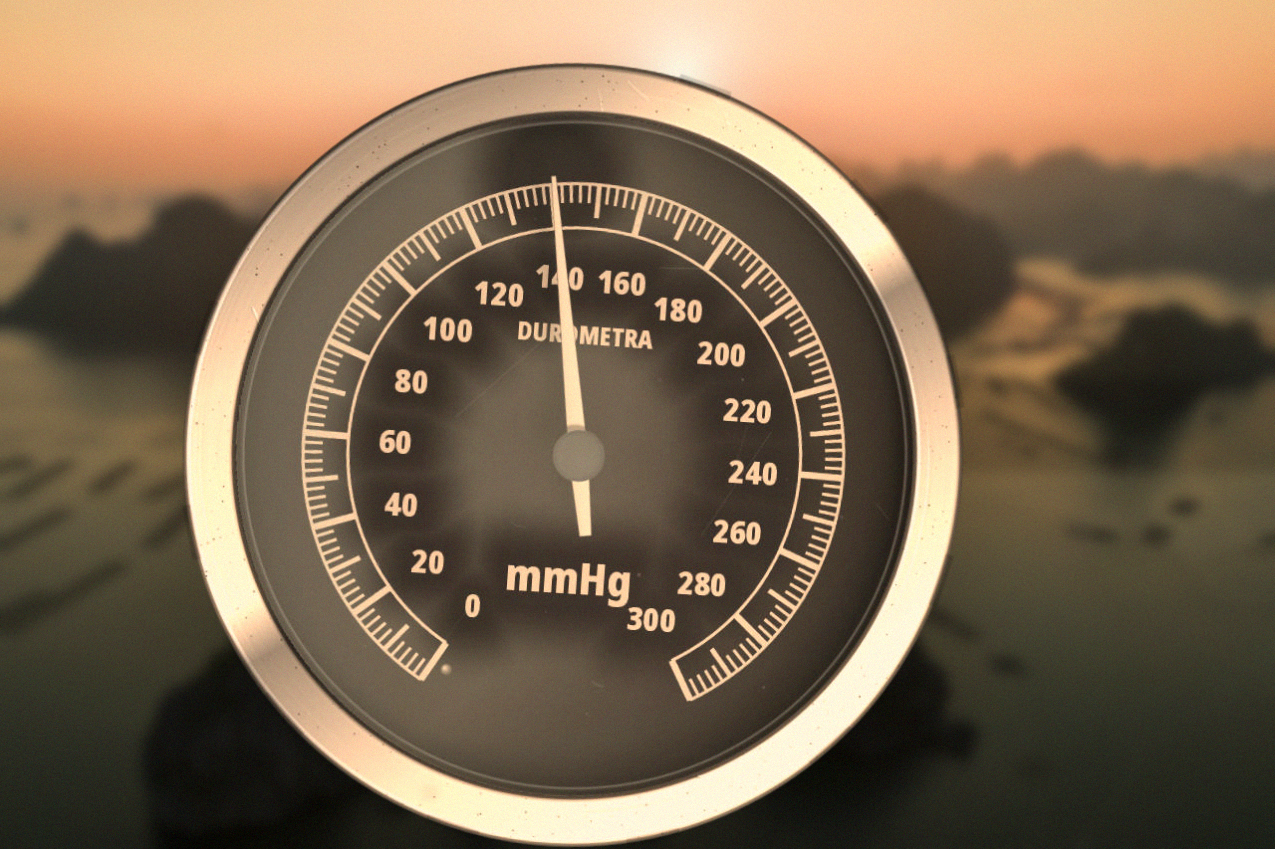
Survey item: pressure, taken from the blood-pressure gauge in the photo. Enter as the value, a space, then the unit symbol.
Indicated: 140 mmHg
